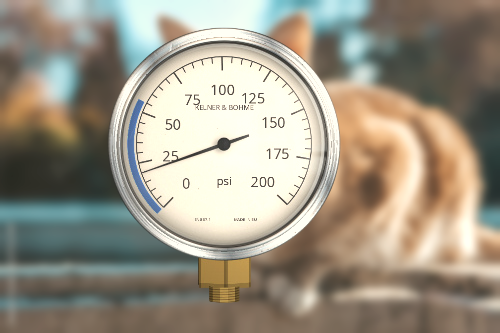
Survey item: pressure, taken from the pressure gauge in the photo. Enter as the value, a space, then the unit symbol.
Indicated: 20 psi
